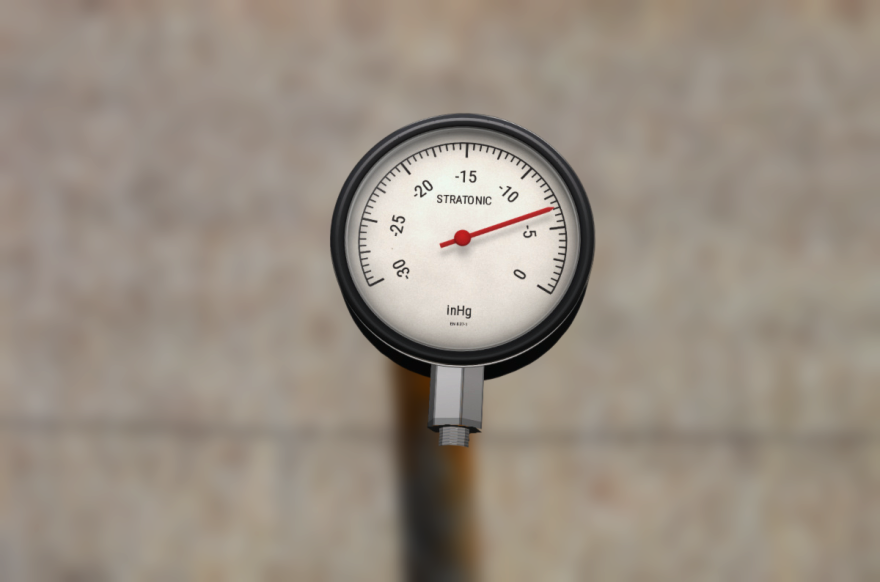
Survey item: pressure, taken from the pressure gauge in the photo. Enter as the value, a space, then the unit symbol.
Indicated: -6.5 inHg
